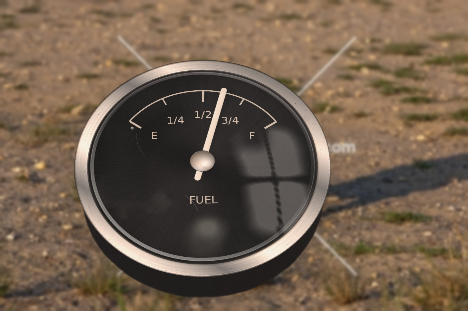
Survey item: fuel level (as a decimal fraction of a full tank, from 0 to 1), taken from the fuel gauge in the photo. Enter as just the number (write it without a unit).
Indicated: 0.625
